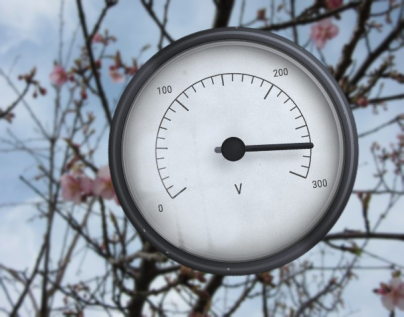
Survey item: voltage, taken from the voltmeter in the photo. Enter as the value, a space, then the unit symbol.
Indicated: 270 V
